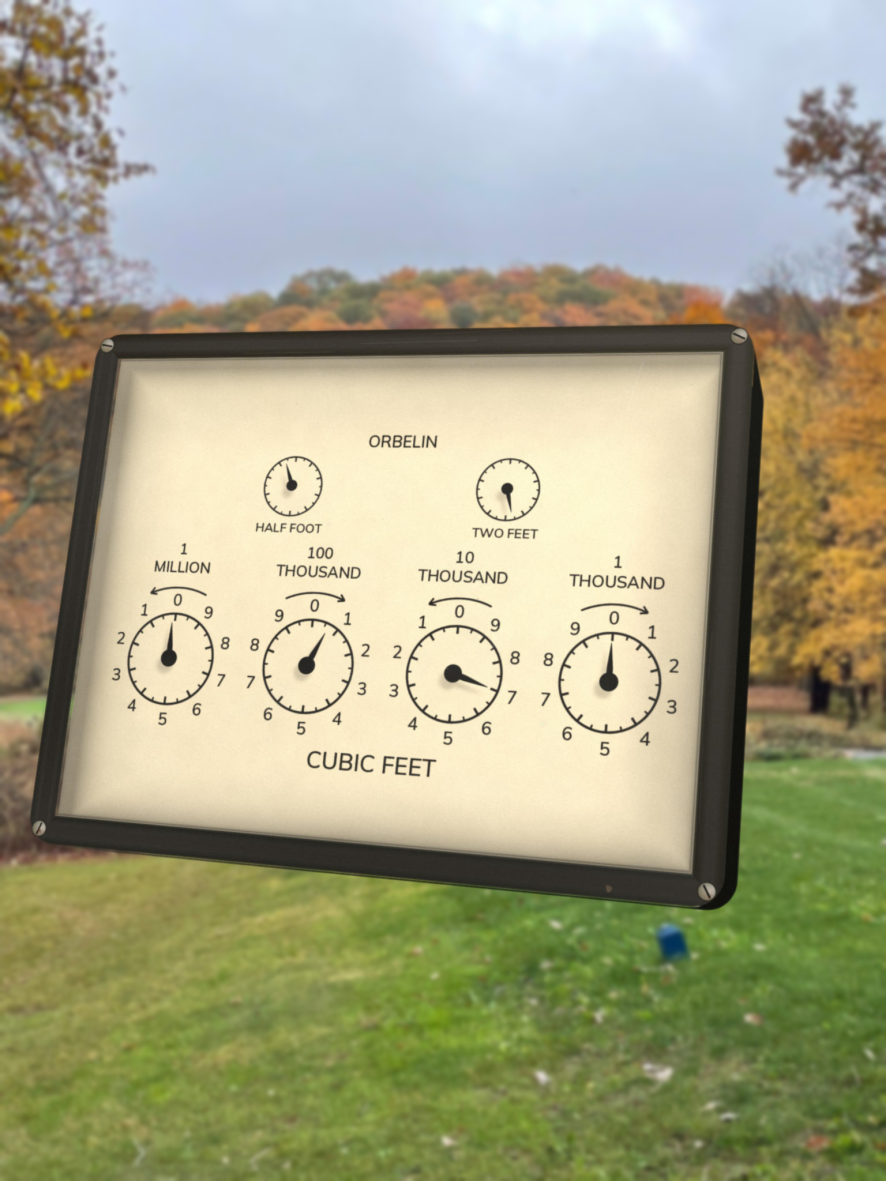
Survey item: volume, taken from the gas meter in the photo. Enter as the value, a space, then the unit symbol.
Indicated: 7000 ft³
